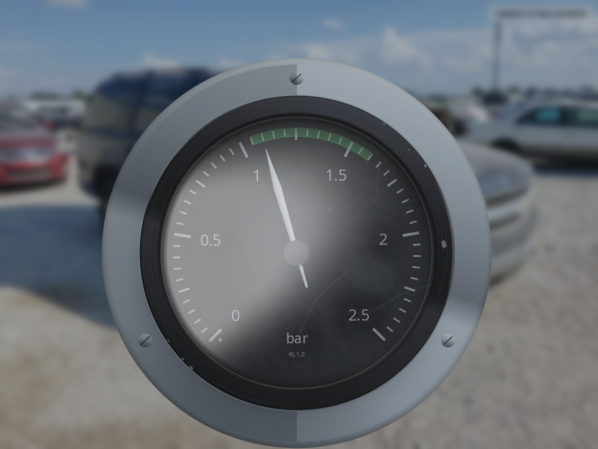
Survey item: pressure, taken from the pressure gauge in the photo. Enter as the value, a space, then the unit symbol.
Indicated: 1.1 bar
